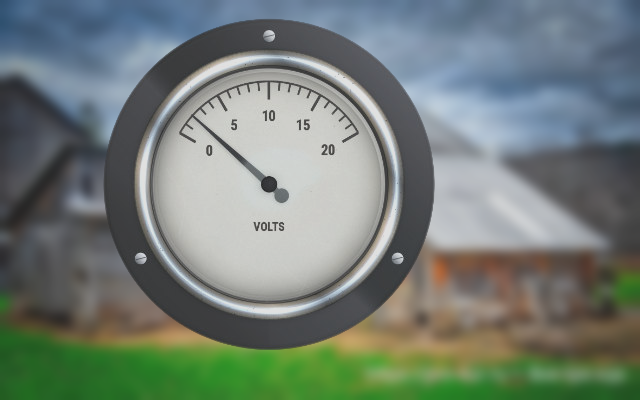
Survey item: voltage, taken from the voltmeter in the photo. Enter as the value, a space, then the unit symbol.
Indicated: 2 V
